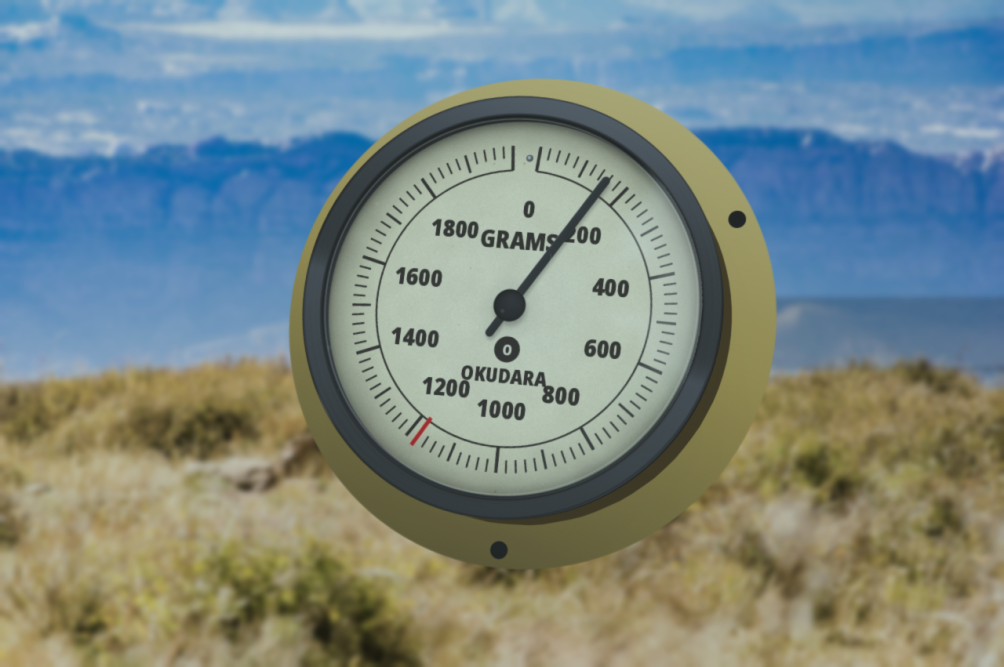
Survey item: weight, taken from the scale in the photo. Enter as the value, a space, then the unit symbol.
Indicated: 160 g
